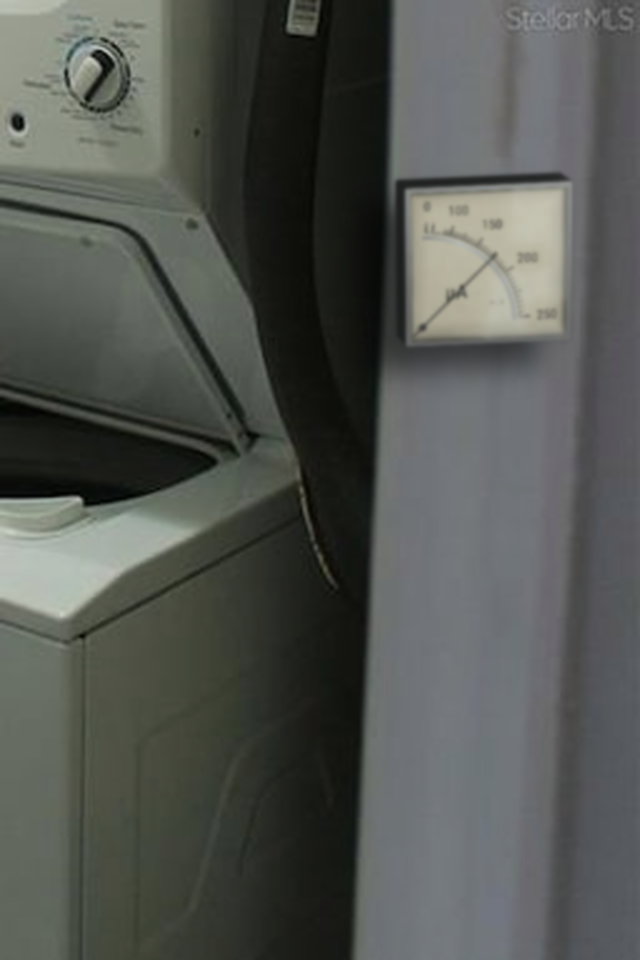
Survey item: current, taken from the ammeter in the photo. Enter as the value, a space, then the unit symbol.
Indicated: 175 µA
